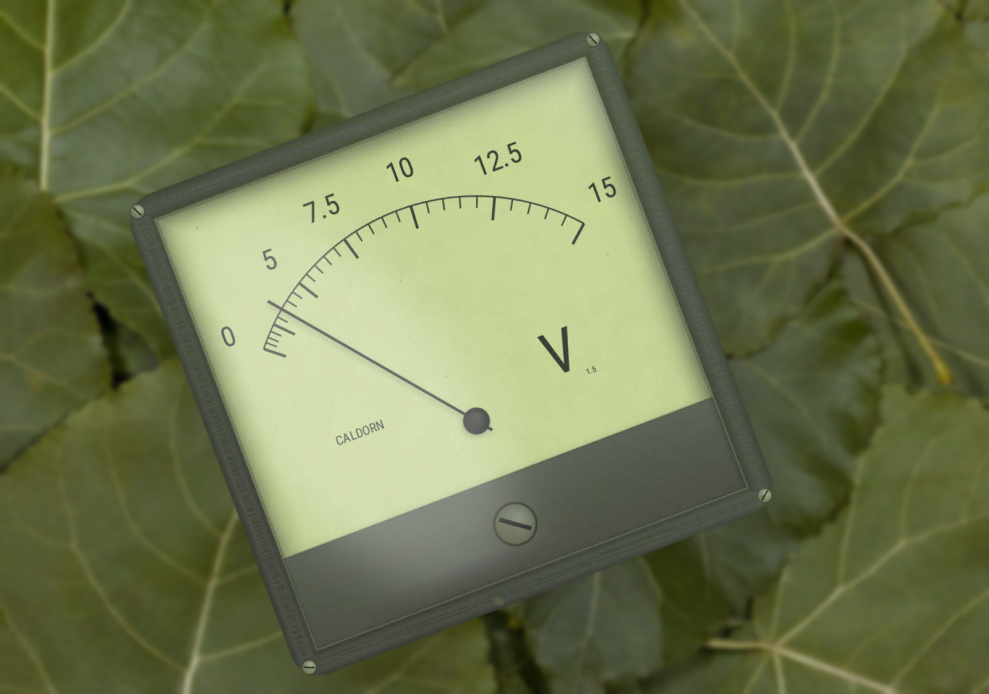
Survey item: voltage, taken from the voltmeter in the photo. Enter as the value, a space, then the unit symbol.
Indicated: 3.5 V
